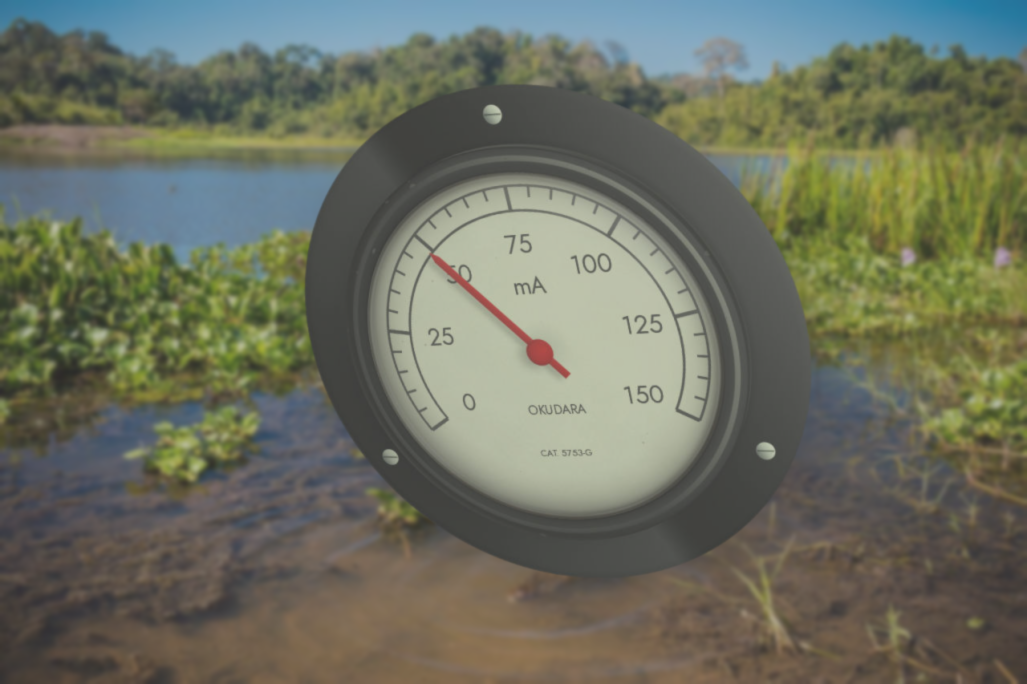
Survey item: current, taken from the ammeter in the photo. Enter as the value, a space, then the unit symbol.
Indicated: 50 mA
